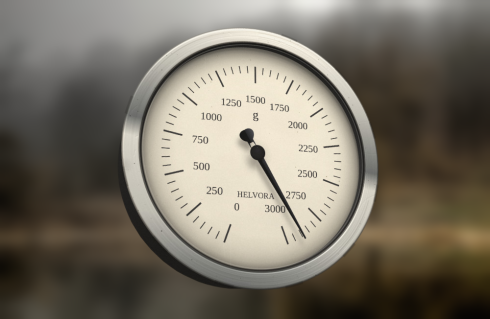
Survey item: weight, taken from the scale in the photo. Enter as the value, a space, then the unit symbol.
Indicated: 2900 g
